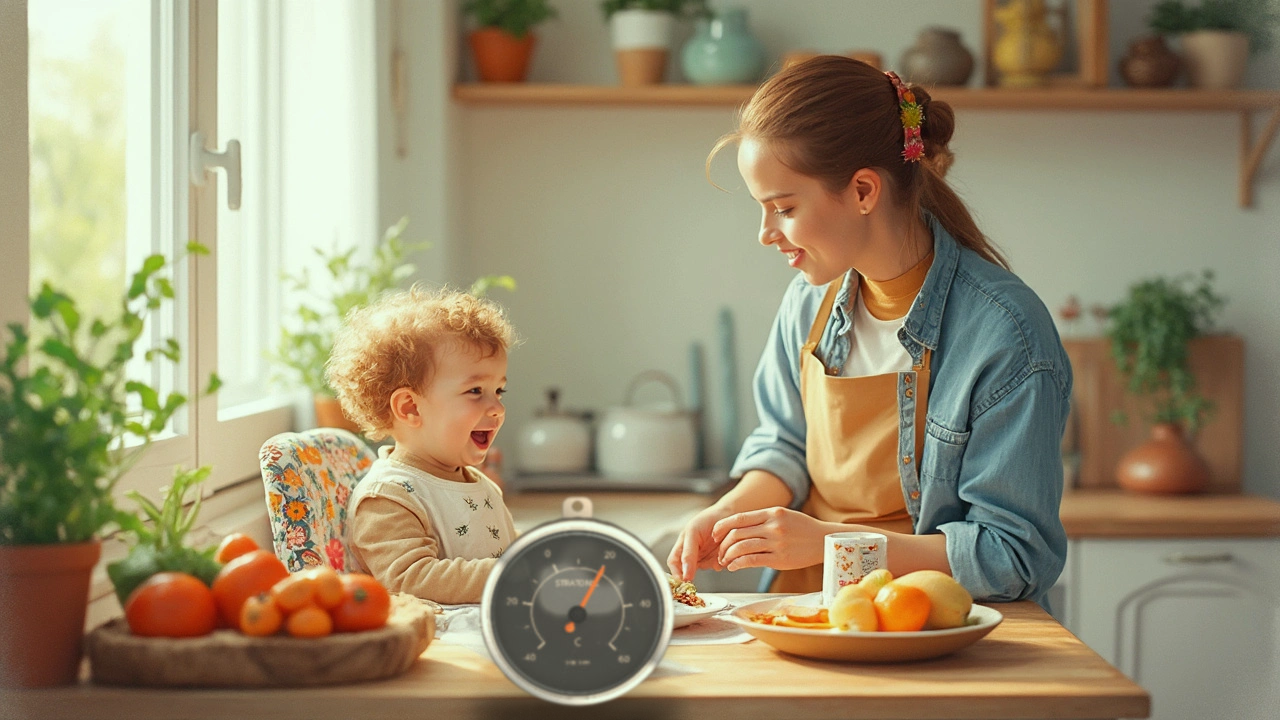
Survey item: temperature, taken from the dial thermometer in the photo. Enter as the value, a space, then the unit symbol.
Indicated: 20 °C
